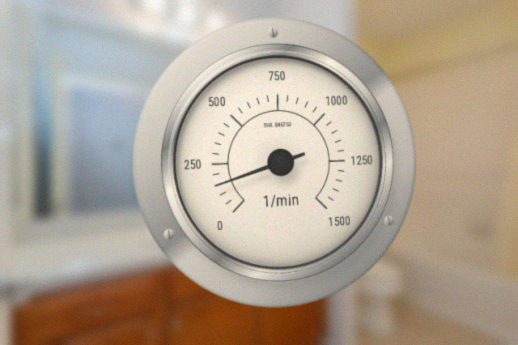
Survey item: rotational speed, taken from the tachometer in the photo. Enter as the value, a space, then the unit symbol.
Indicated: 150 rpm
